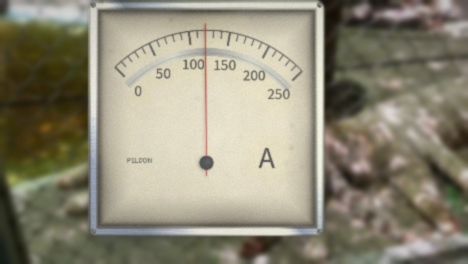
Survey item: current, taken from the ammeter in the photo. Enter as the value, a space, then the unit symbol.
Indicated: 120 A
